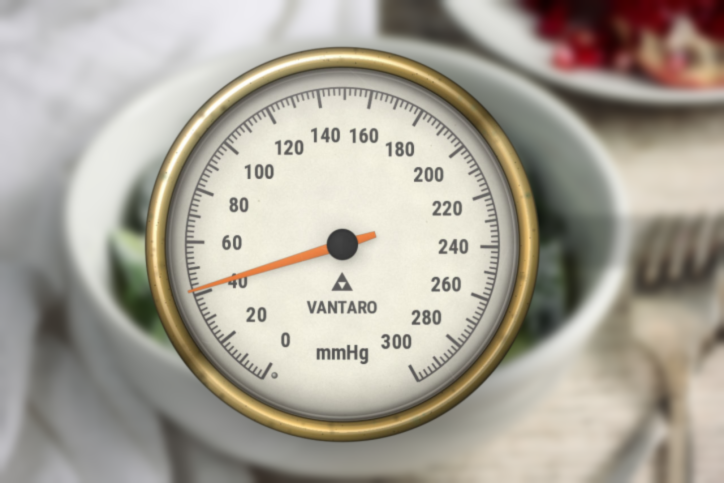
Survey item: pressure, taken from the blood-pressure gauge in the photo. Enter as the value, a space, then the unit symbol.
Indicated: 42 mmHg
